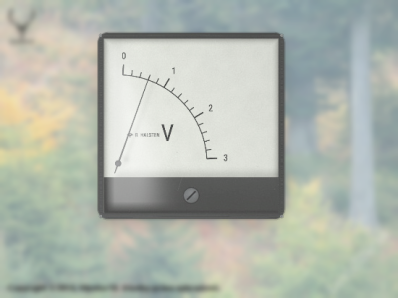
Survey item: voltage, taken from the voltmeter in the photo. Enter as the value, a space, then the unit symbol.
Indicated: 0.6 V
